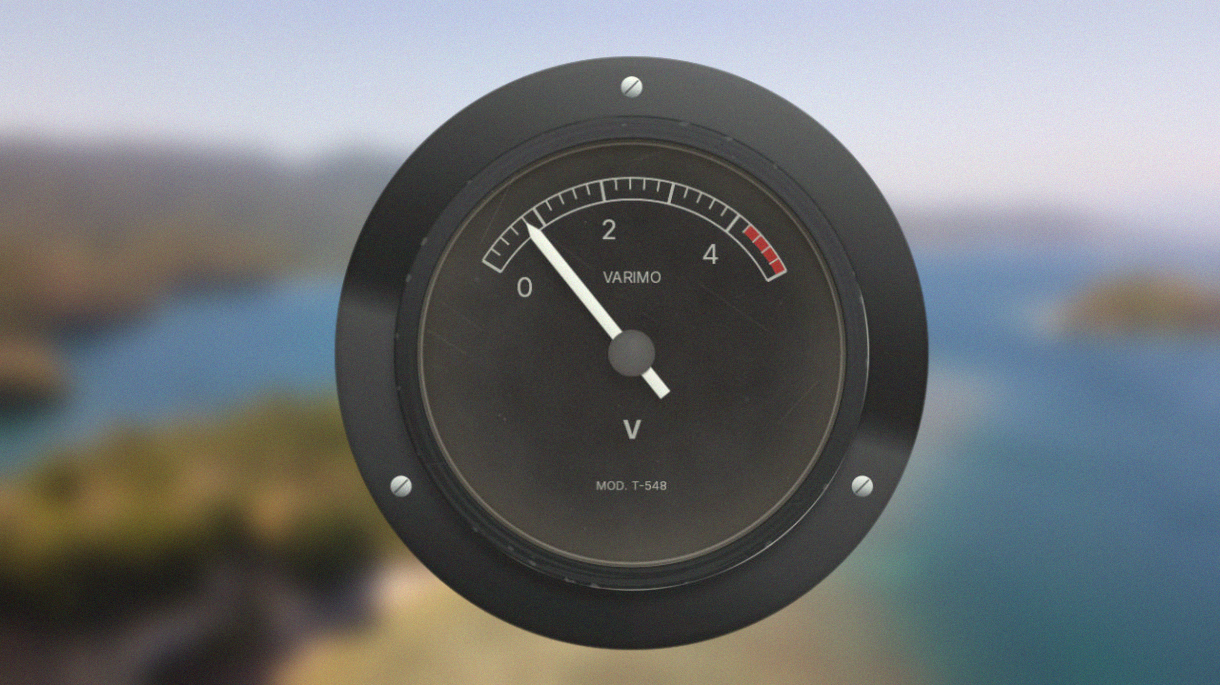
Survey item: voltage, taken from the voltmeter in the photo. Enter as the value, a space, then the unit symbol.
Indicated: 0.8 V
